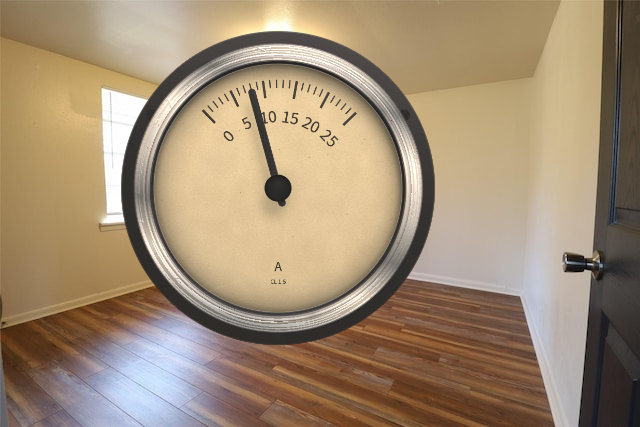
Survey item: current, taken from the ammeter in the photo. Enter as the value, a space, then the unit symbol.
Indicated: 8 A
